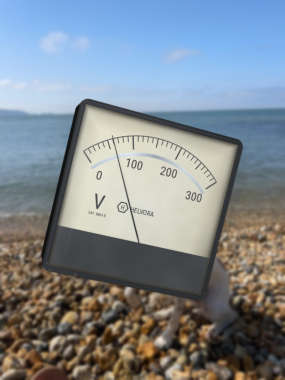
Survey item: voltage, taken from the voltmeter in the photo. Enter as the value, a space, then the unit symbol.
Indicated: 60 V
